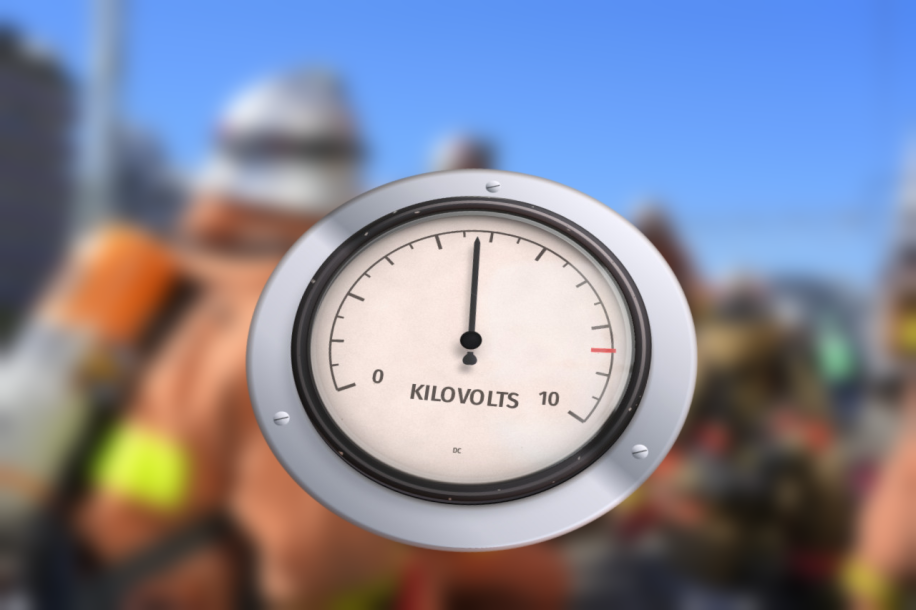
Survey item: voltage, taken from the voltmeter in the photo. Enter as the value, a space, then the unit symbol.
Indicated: 4.75 kV
